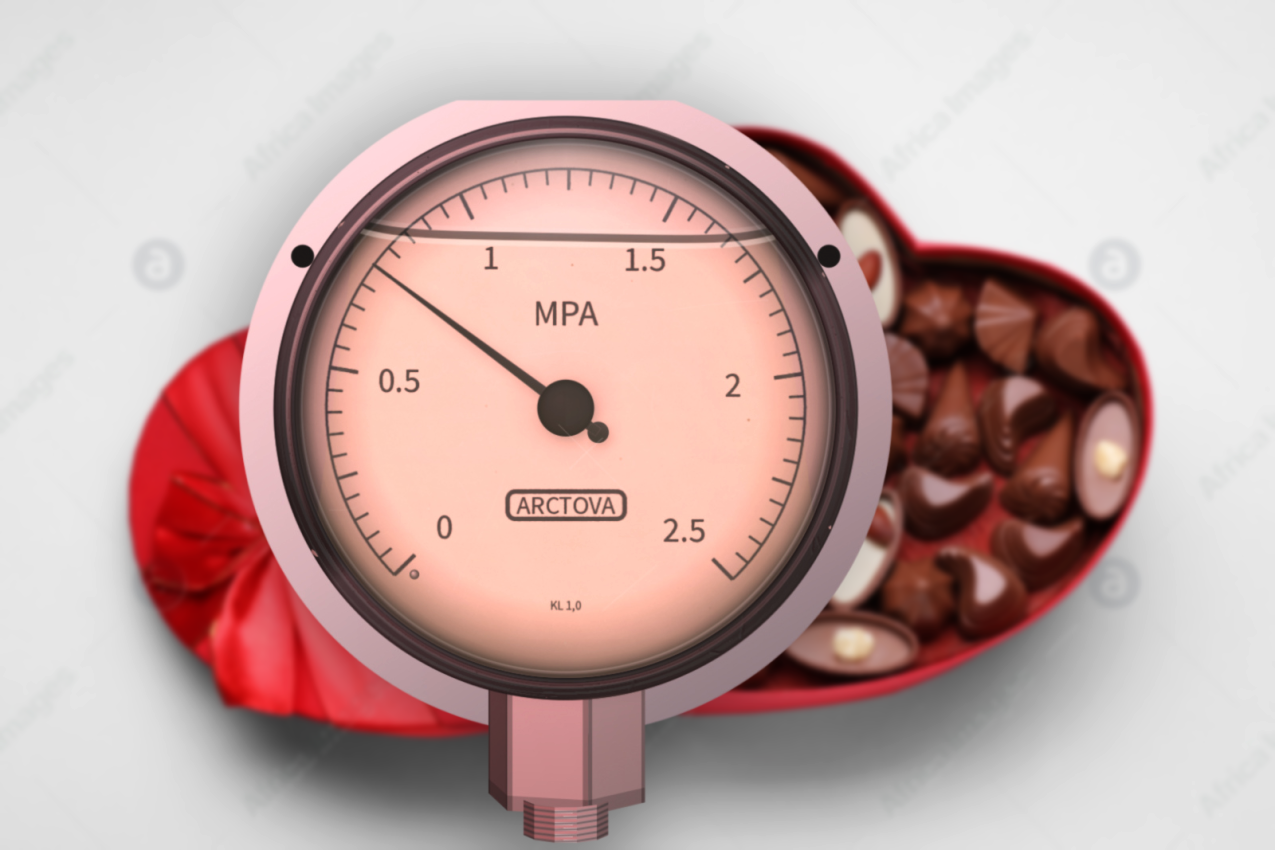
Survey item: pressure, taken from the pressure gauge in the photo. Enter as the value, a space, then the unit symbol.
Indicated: 0.75 MPa
